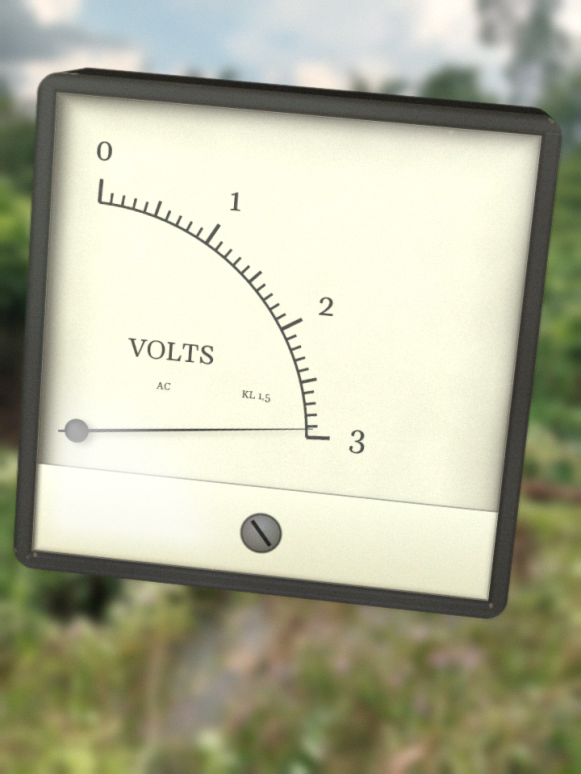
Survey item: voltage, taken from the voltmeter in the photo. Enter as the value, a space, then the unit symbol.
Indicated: 2.9 V
